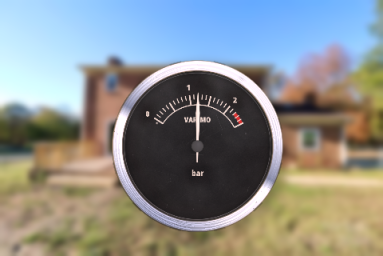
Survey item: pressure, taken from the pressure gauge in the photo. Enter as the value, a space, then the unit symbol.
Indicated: 1.2 bar
